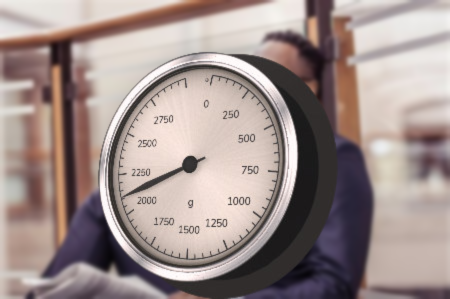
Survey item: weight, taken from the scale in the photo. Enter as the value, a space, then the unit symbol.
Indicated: 2100 g
